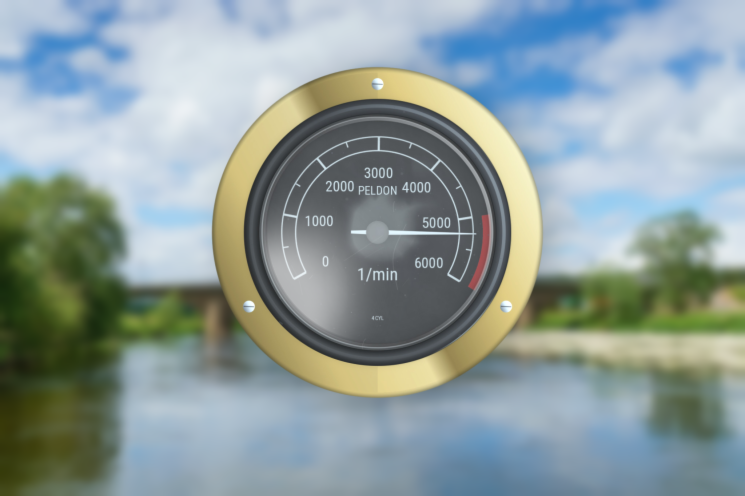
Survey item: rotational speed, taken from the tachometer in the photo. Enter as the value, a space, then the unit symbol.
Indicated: 5250 rpm
